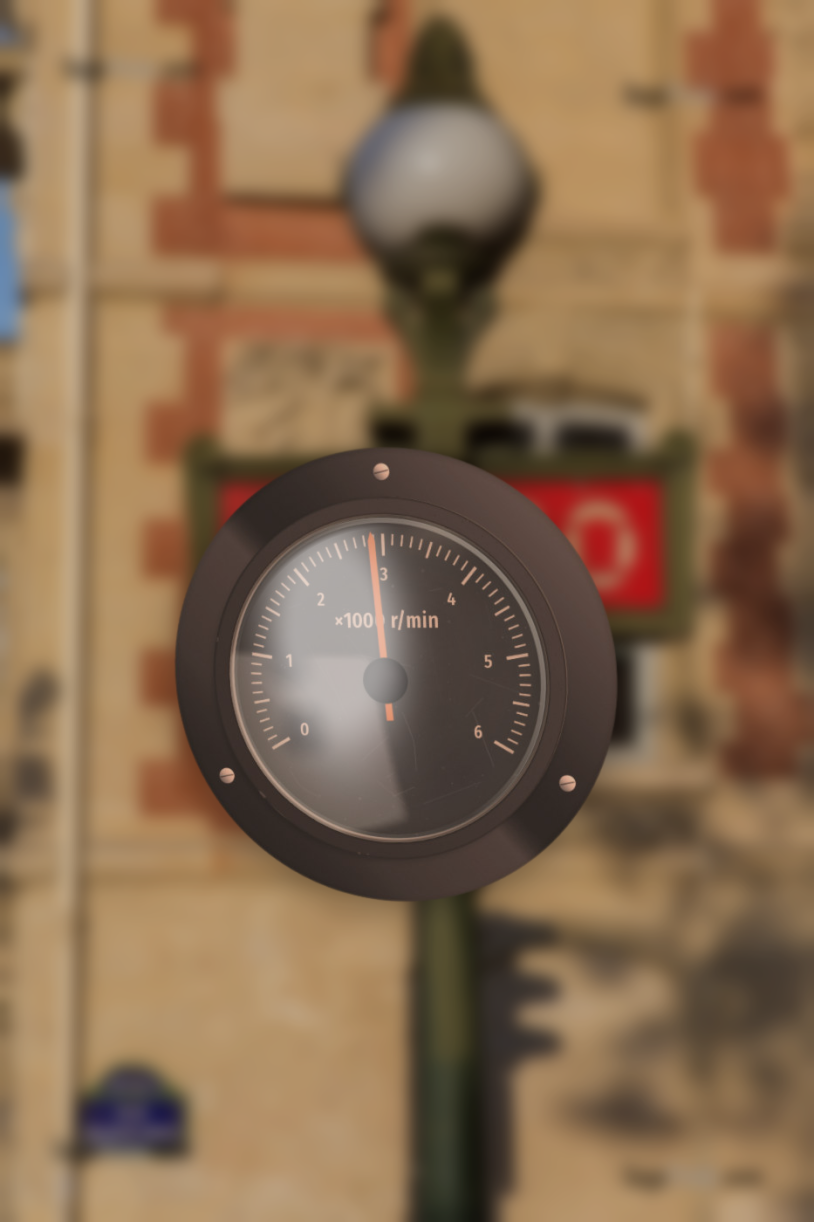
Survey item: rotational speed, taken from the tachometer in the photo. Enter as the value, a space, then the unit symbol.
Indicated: 2900 rpm
